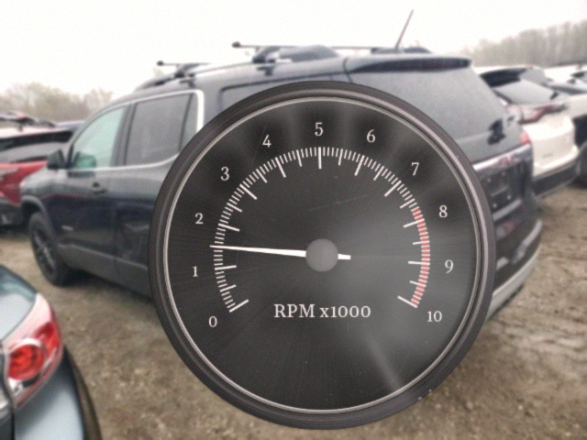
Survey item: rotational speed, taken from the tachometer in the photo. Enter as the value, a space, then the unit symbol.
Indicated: 1500 rpm
